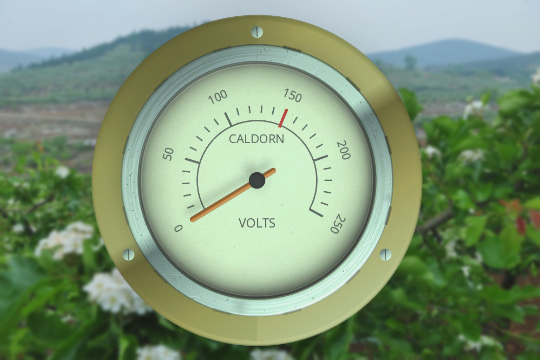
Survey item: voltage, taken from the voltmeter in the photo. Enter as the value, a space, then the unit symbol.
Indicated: 0 V
